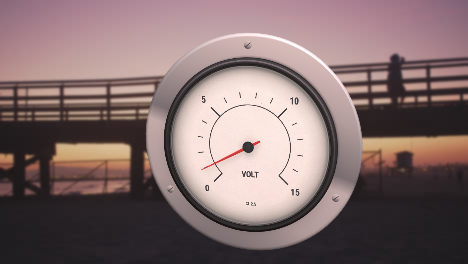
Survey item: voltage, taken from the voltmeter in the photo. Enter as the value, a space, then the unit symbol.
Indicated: 1 V
